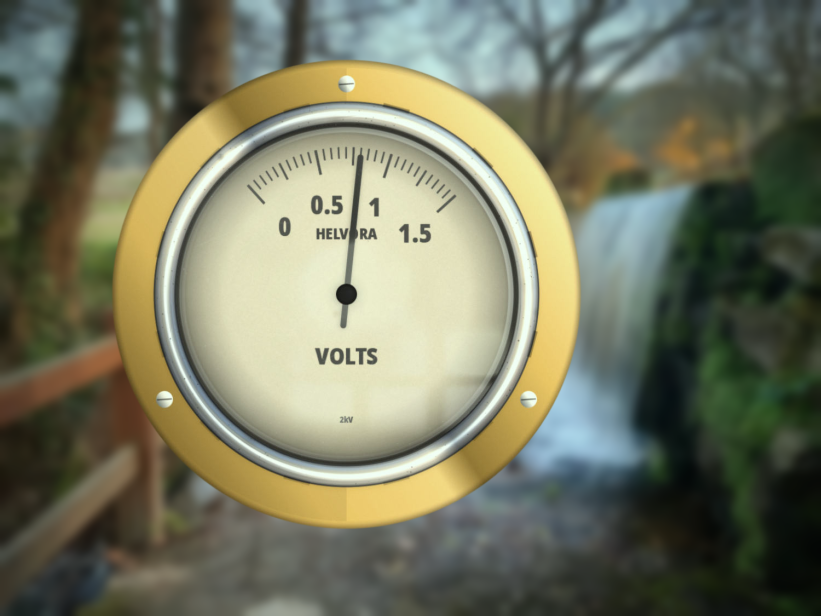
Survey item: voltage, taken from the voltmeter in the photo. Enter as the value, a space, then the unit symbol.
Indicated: 0.8 V
